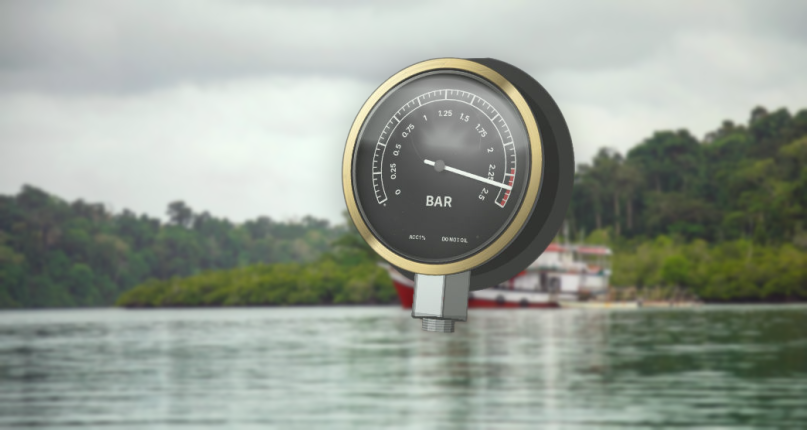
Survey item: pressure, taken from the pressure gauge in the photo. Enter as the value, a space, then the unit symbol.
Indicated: 2.35 bar
